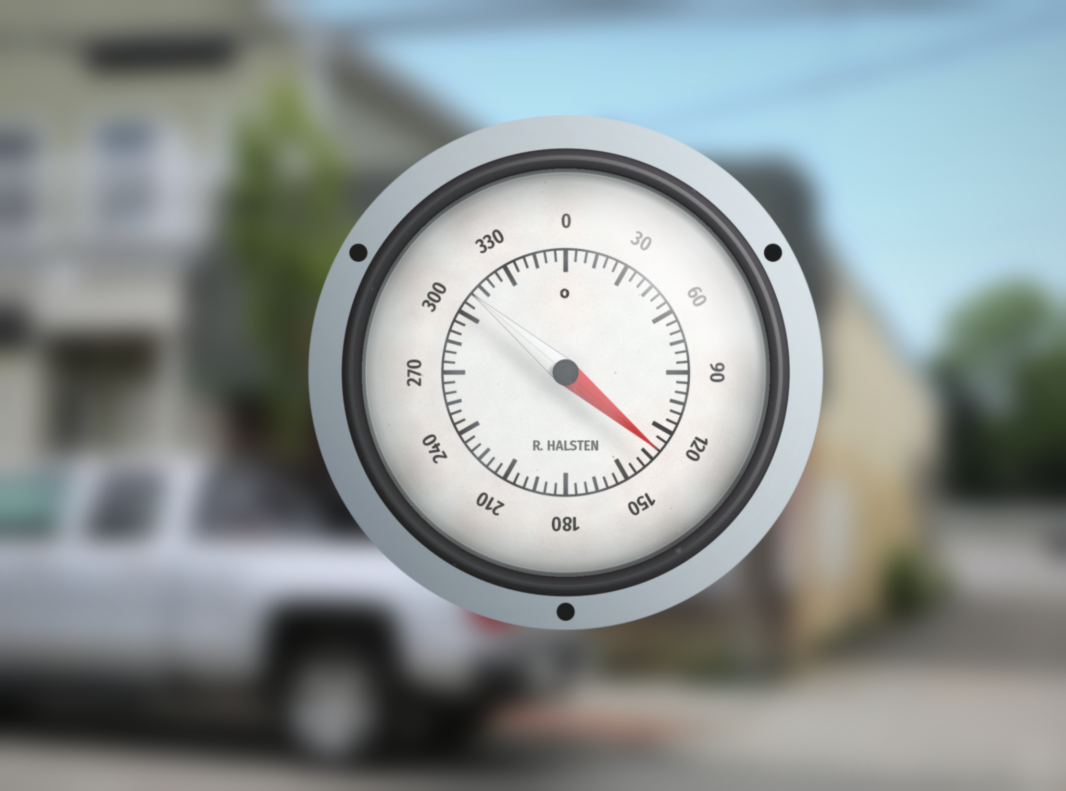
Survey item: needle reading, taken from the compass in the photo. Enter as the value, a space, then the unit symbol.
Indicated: 130 °
